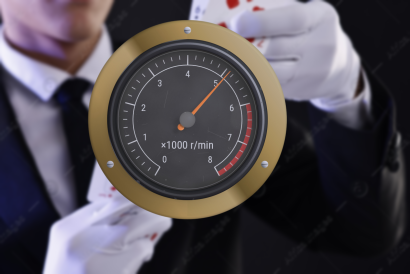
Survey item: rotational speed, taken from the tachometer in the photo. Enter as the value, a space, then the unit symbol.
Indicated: 5100 rpm
